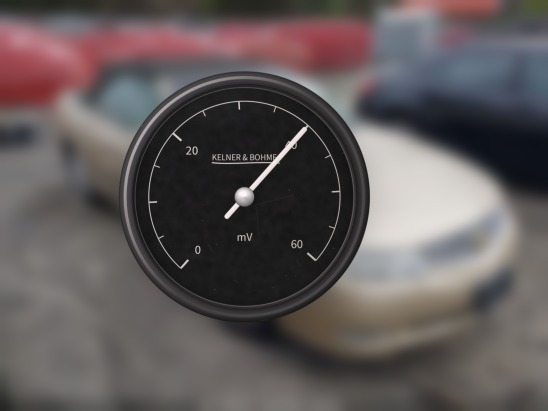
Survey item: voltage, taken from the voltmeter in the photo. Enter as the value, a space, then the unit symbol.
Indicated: 40 mV
